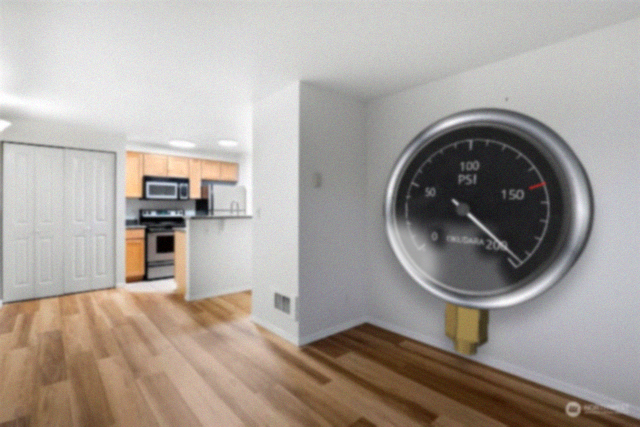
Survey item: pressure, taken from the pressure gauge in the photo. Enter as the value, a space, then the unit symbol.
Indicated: 195 psi
